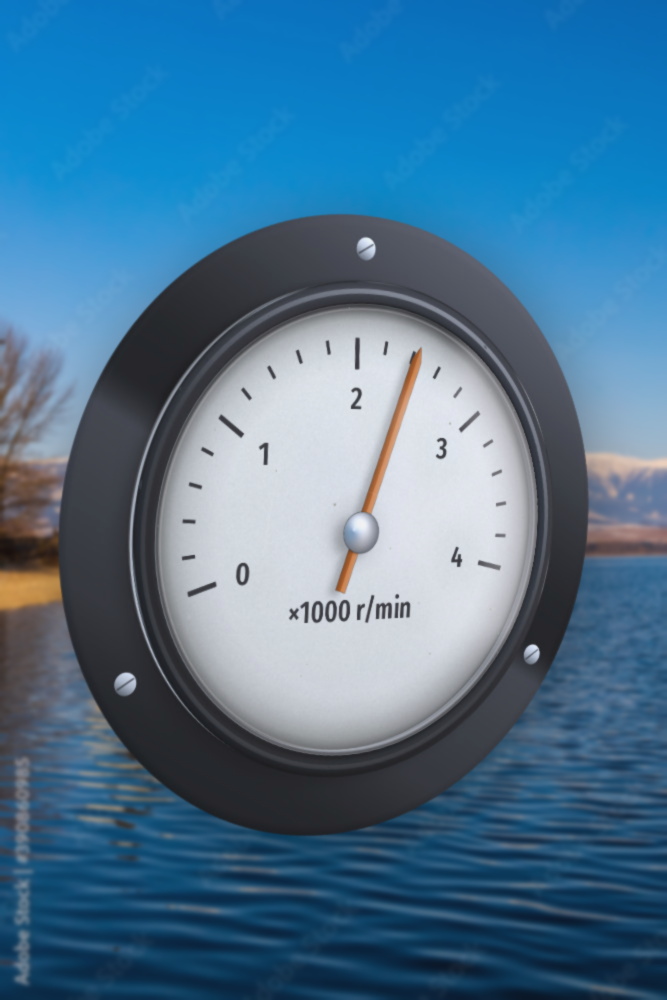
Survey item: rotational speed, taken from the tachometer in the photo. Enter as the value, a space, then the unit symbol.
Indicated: 2400 rpm
